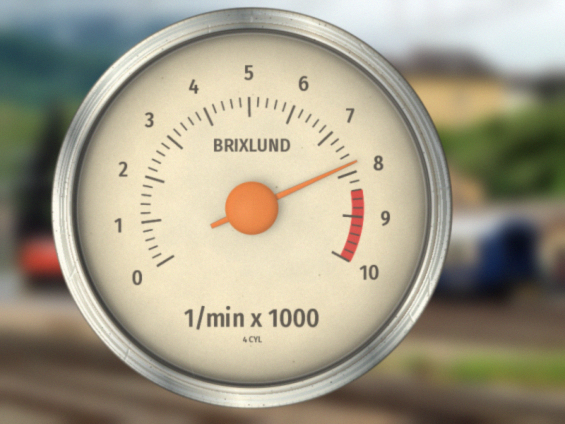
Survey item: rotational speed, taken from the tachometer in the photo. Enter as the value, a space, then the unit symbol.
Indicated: 7800 rpm
